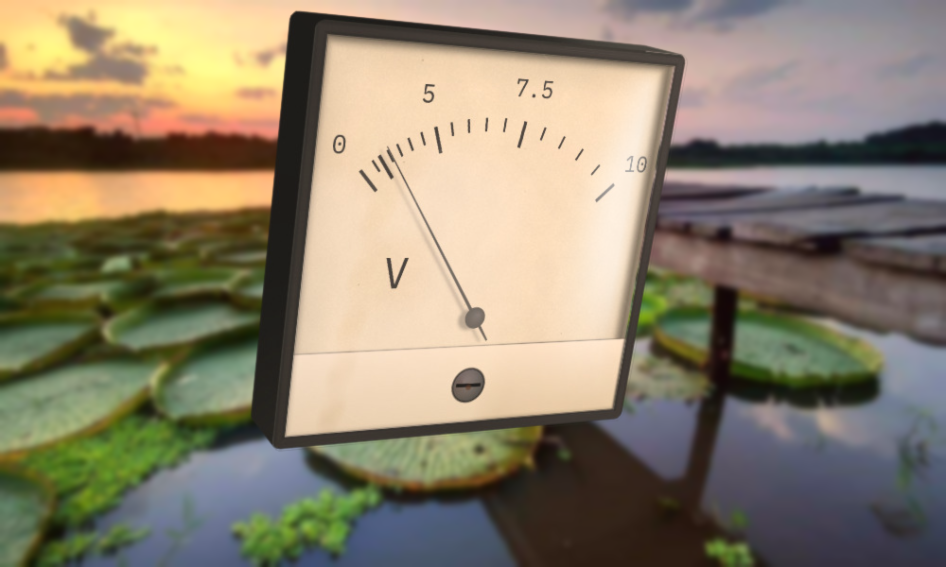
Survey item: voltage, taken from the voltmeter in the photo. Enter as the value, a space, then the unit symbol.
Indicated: 3 V
